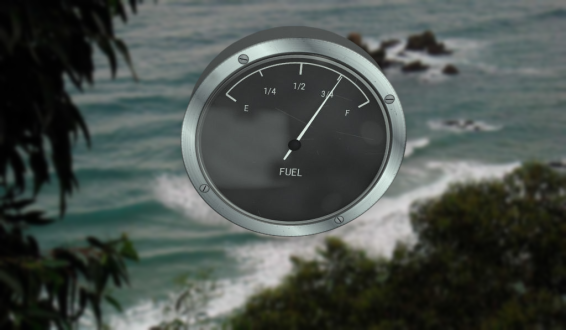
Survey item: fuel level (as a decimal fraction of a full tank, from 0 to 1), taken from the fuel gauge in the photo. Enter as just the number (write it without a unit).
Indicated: 0.75
